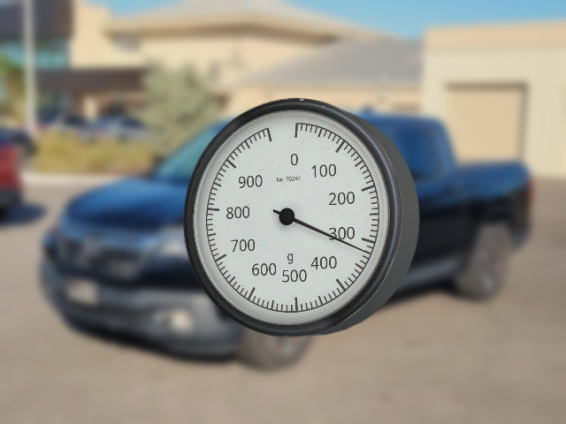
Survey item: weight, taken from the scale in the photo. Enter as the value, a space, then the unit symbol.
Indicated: 320 g
